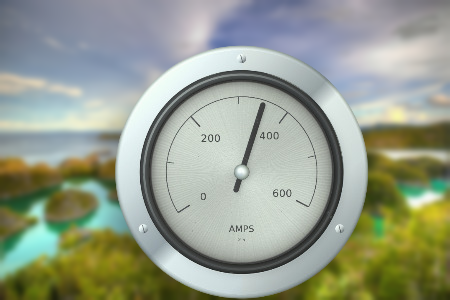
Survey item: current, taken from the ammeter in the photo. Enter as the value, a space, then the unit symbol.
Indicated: 350 A
